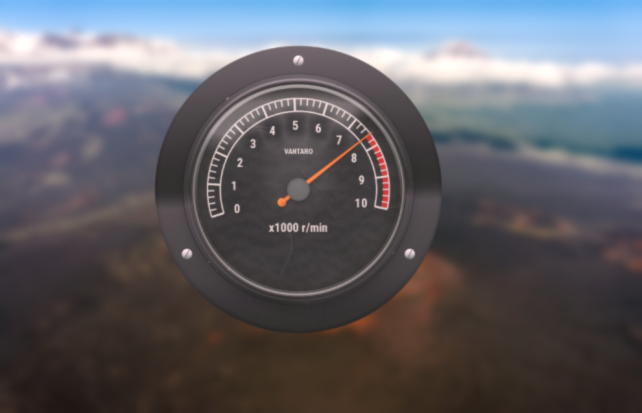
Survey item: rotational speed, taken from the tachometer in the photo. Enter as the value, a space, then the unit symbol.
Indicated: 7600 rpm
